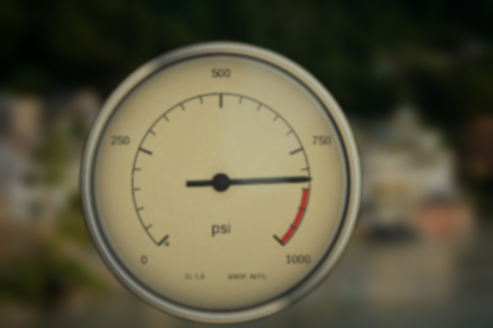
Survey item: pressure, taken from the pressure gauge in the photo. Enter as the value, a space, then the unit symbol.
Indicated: 825 psi
